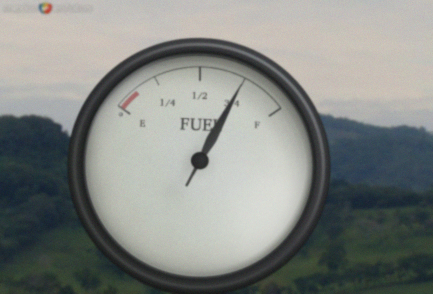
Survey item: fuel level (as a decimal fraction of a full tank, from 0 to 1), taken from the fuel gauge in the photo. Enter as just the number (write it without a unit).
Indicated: 0.75
